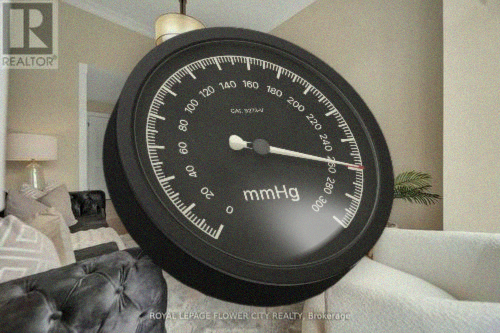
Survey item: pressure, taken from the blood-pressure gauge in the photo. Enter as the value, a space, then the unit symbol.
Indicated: 260 mmHg
